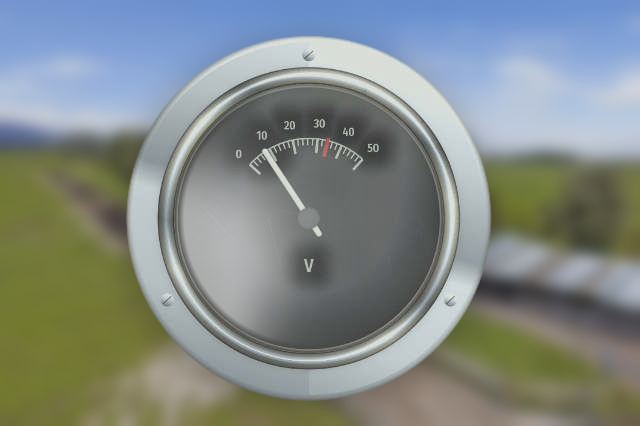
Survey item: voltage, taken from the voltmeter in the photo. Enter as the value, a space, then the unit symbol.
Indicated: 8 V
